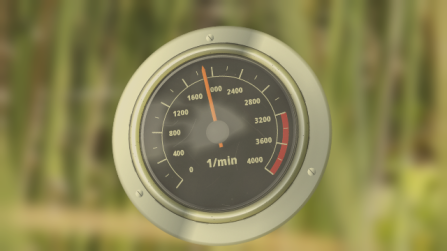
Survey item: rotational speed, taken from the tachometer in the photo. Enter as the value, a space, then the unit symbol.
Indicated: 1900 rpm
